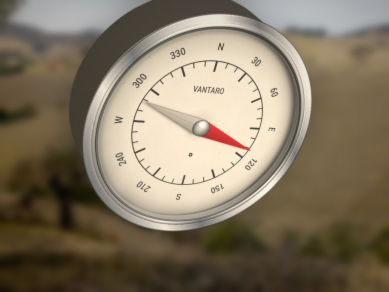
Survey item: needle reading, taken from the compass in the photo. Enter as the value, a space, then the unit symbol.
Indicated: 110 °
